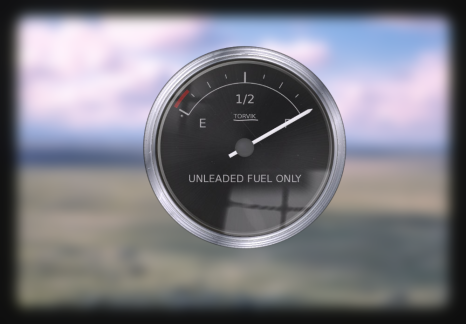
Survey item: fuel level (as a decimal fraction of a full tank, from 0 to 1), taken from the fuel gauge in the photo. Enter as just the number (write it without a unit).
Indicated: 1
